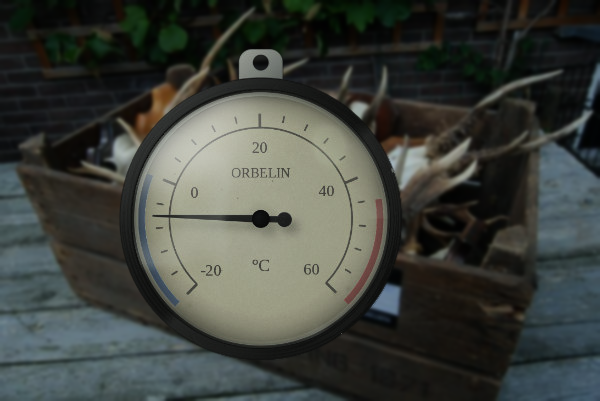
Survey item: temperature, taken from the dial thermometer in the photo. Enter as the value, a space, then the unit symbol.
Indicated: -6 °C
